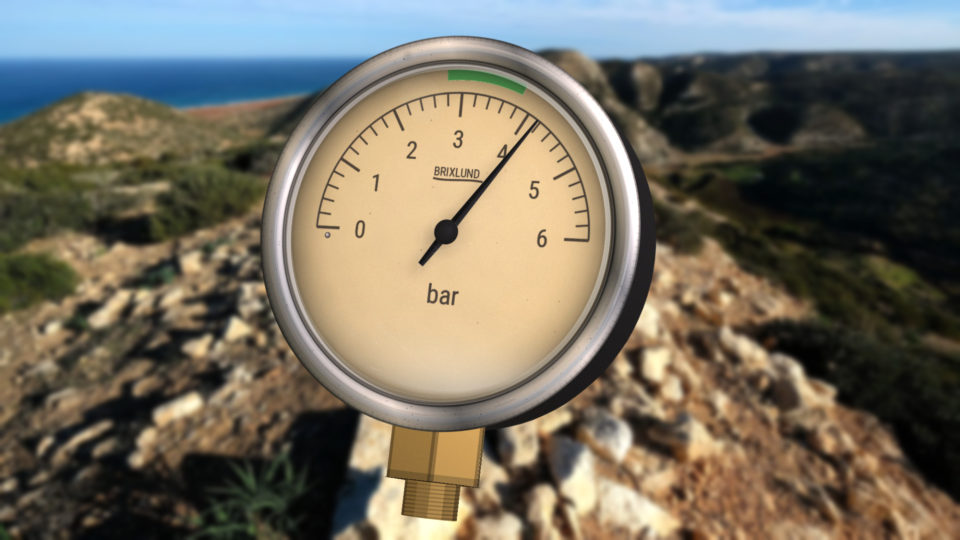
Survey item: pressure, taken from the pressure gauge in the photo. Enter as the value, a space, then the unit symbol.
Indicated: 4.2 bar
